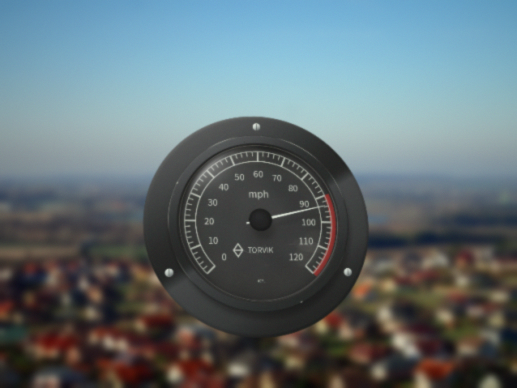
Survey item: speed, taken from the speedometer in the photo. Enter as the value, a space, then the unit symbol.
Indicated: 94 mph
